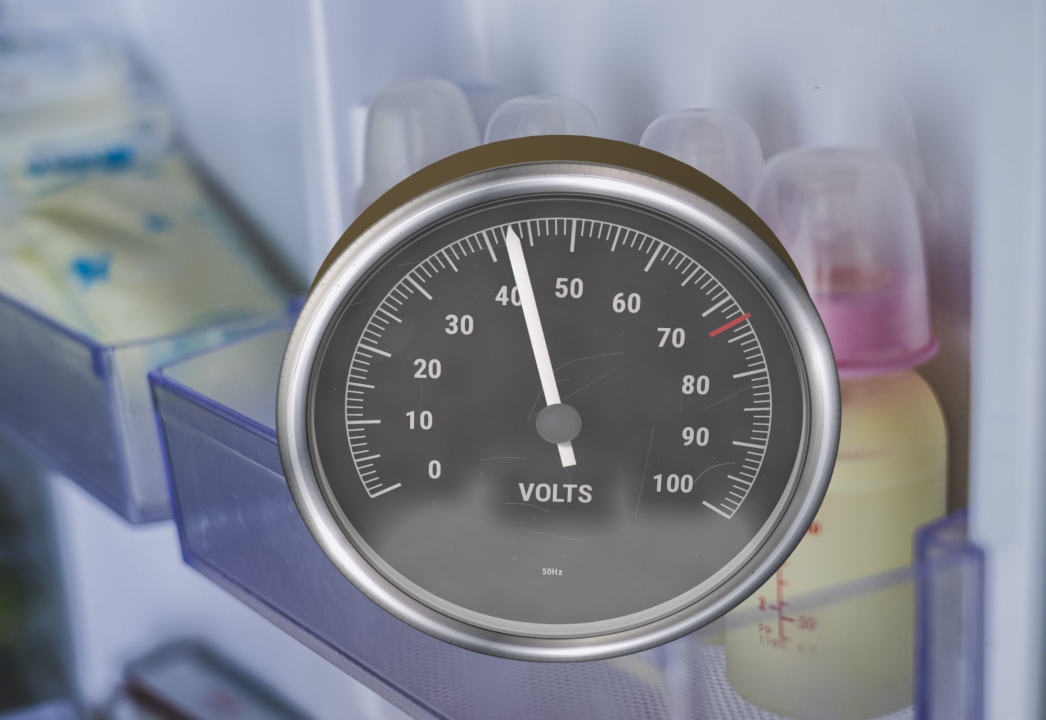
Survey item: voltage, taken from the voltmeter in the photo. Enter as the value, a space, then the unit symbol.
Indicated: 43 V
